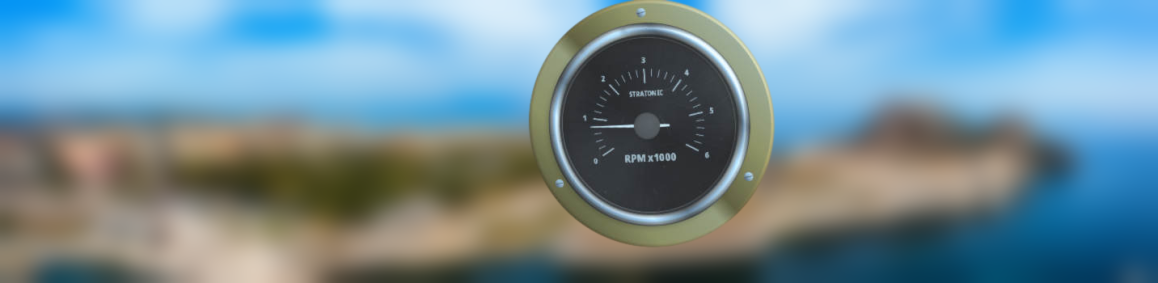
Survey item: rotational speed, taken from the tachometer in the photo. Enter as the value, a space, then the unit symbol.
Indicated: 800 rpm
